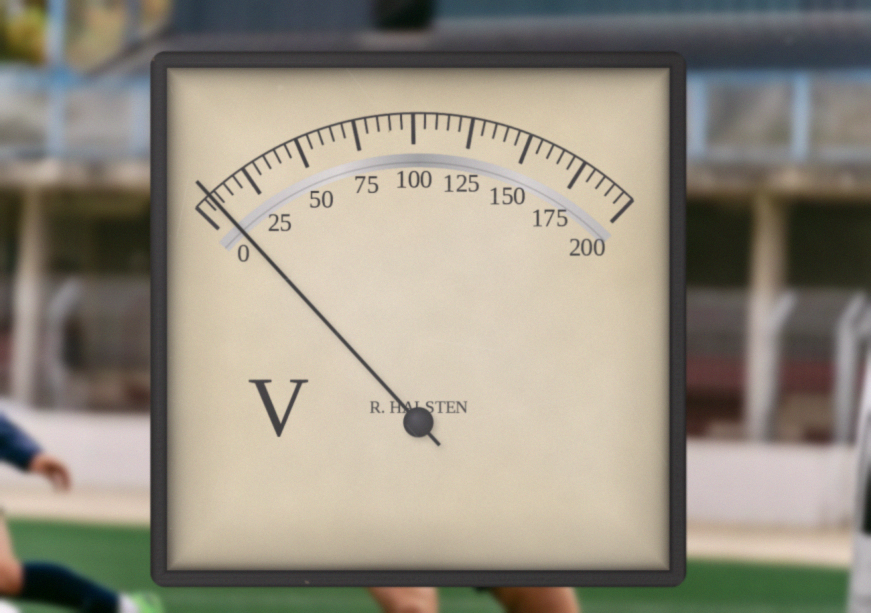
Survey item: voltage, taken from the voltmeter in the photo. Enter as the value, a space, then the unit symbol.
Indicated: 7.5 V
